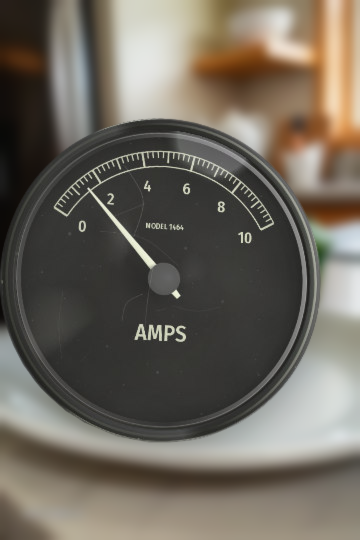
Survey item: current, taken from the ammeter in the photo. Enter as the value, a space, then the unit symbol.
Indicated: 1.4 A
